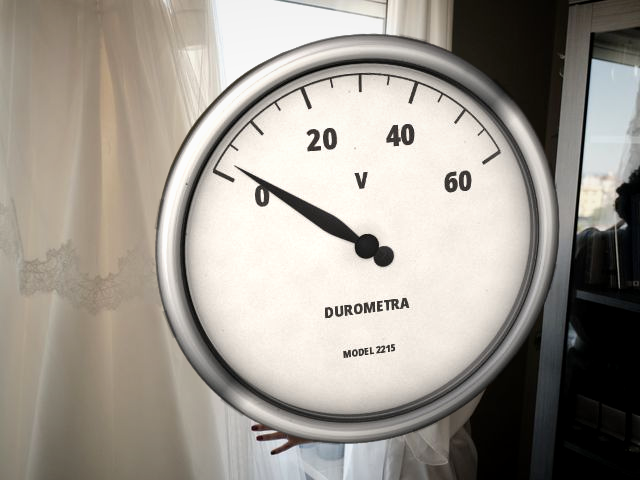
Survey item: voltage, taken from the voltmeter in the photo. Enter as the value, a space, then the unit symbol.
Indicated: 2.5 V
